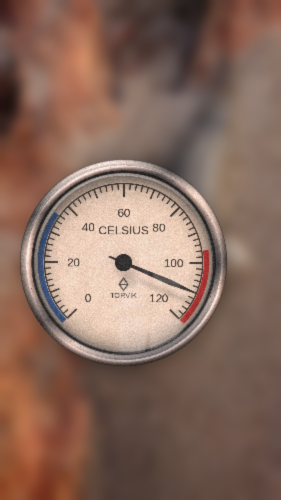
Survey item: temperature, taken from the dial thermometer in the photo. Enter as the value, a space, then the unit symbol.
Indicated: 110 °C
